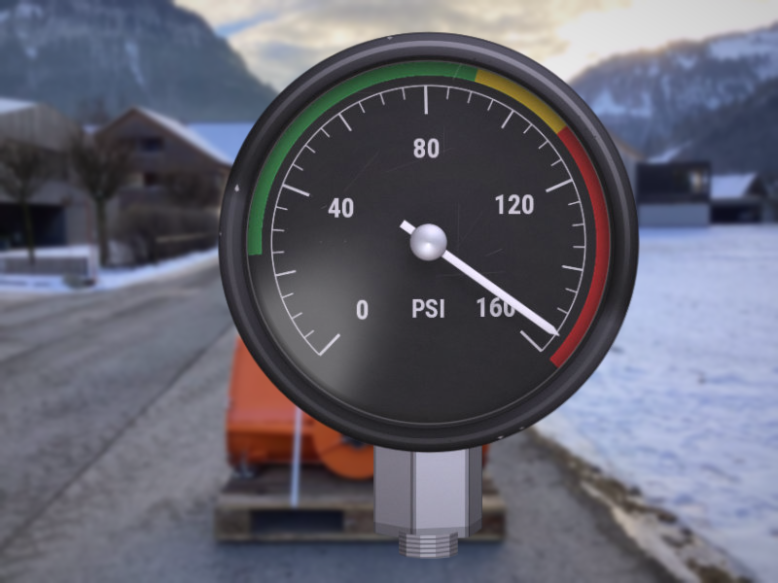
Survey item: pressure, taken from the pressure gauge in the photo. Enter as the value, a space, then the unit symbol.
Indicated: 155 psi
